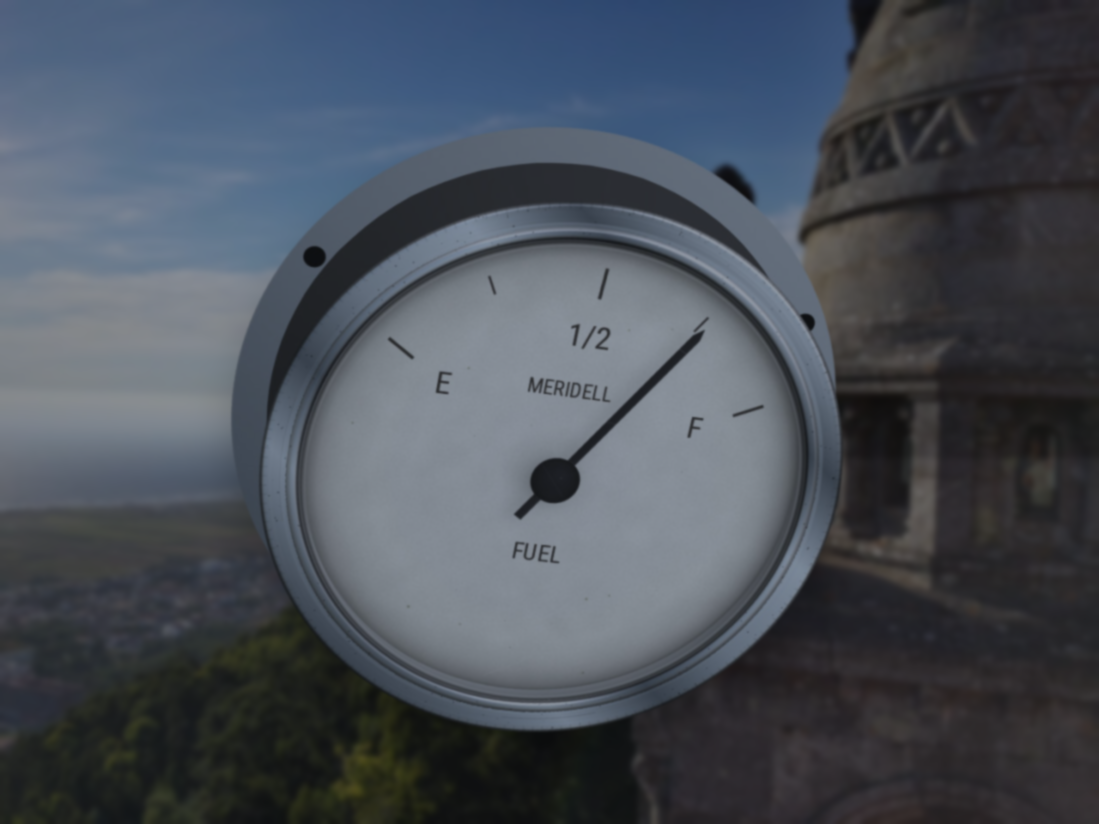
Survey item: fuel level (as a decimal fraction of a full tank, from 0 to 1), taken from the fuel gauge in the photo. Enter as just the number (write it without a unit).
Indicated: 0.75
